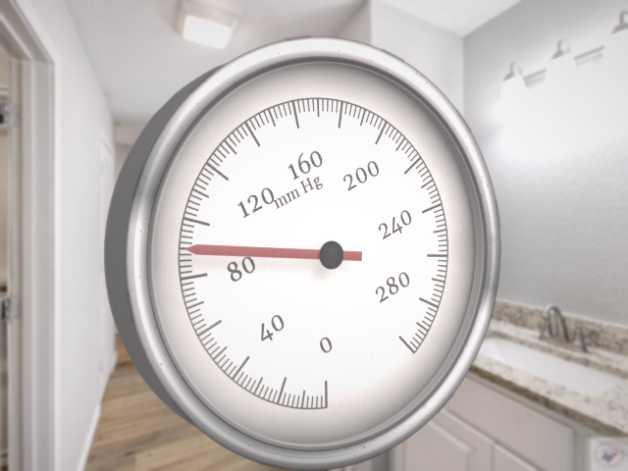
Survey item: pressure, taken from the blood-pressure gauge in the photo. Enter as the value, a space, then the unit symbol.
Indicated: 90 mmHg
